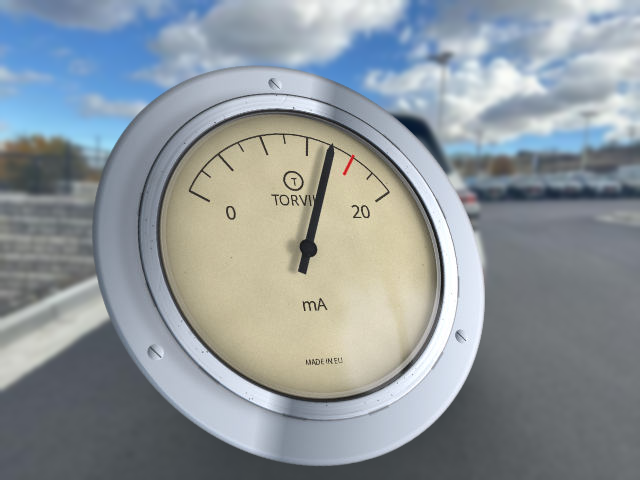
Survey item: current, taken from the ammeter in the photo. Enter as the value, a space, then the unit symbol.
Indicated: 14 mA
